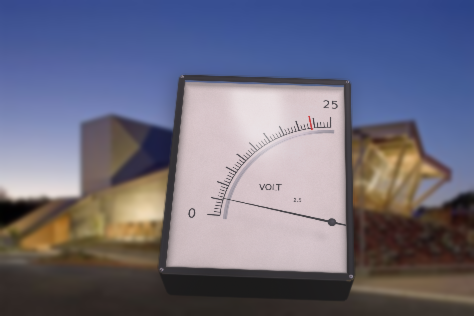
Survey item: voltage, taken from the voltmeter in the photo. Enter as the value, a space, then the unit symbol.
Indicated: 2.5 V
